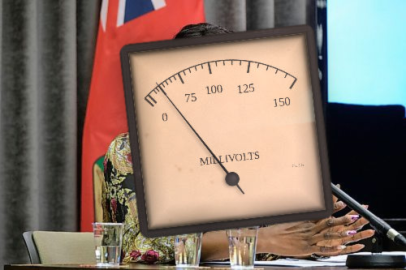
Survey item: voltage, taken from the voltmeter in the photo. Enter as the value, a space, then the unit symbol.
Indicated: 50 mV
